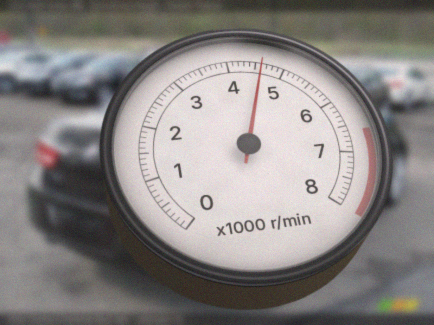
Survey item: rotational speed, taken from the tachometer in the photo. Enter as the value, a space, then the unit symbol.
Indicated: 4600 rpm
